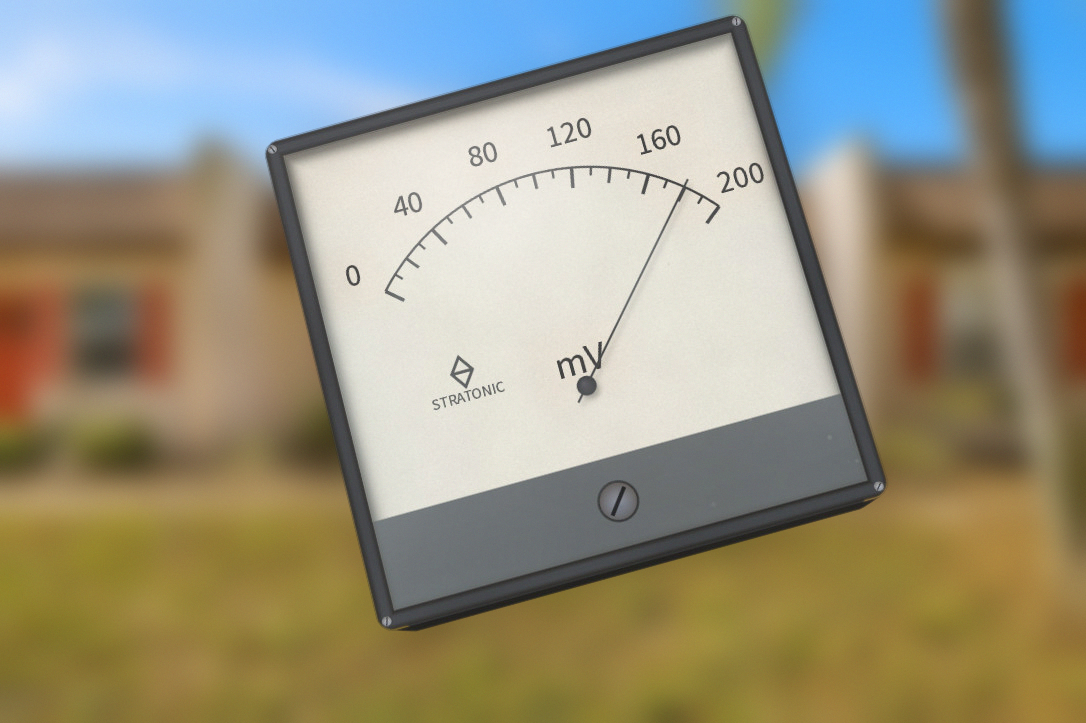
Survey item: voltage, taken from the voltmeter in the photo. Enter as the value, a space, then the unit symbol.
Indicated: 180 mV
